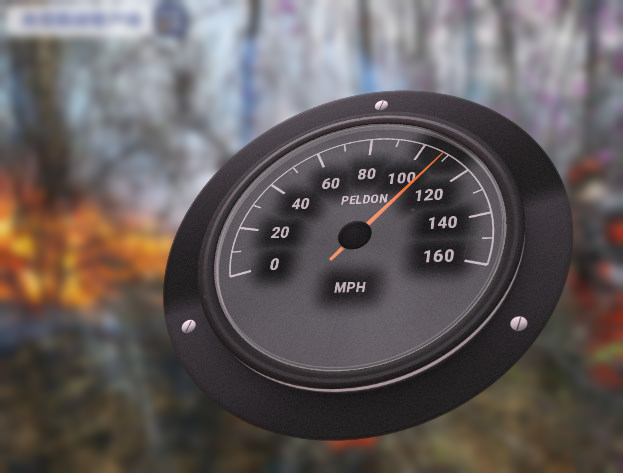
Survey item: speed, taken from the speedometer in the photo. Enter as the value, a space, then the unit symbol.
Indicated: 110 mph
